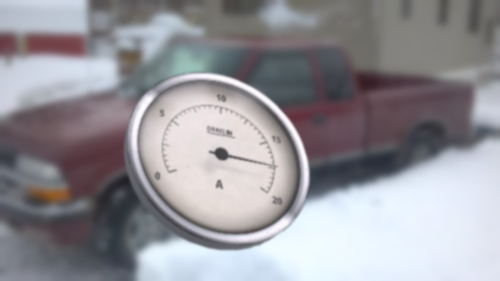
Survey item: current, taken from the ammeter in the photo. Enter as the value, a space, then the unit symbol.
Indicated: 17.5 A
